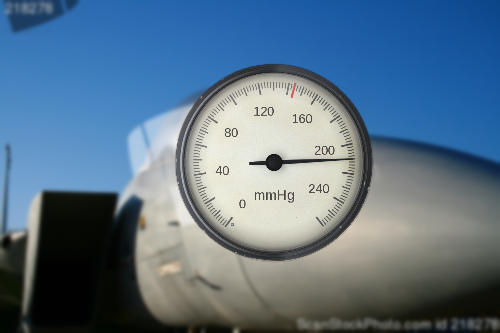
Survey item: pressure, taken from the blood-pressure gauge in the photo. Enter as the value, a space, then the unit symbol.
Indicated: 210 mmHg
